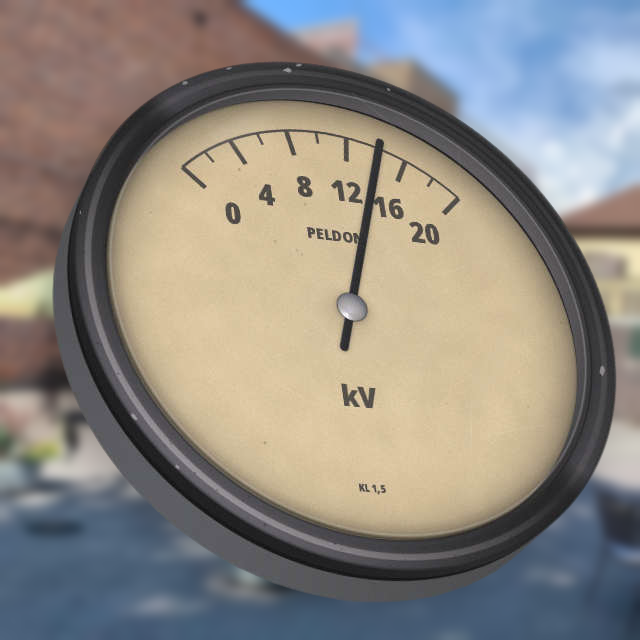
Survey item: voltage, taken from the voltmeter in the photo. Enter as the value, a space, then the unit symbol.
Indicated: 14 kV
